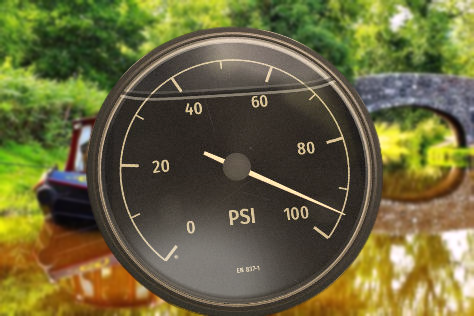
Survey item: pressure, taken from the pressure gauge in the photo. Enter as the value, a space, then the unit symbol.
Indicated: 95 psi
